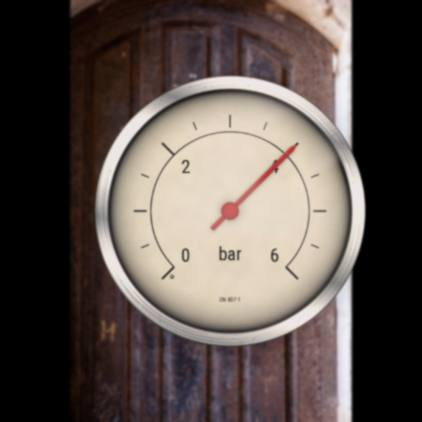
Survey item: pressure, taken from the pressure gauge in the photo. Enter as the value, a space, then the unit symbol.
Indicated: 4 bar
